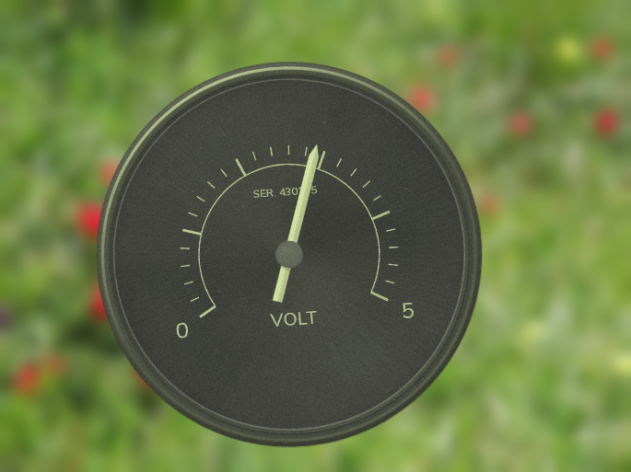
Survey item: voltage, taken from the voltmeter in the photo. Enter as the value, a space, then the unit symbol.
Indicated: 2.9 V
